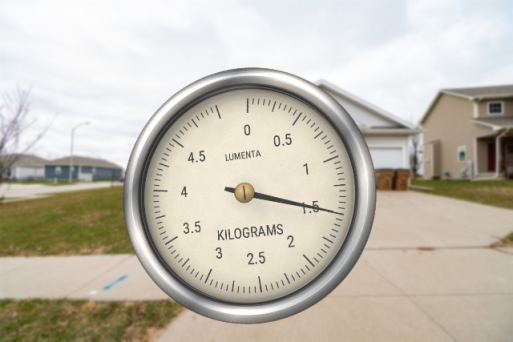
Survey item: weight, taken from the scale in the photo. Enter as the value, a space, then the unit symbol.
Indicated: 1.5 kg
